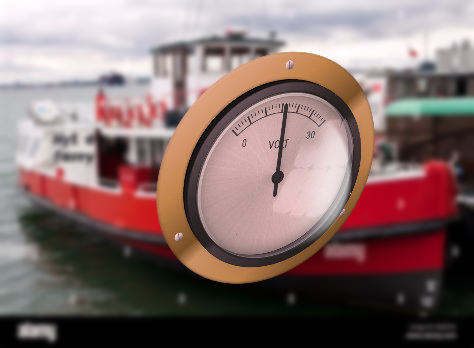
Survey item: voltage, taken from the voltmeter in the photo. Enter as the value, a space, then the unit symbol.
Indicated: 15 V
